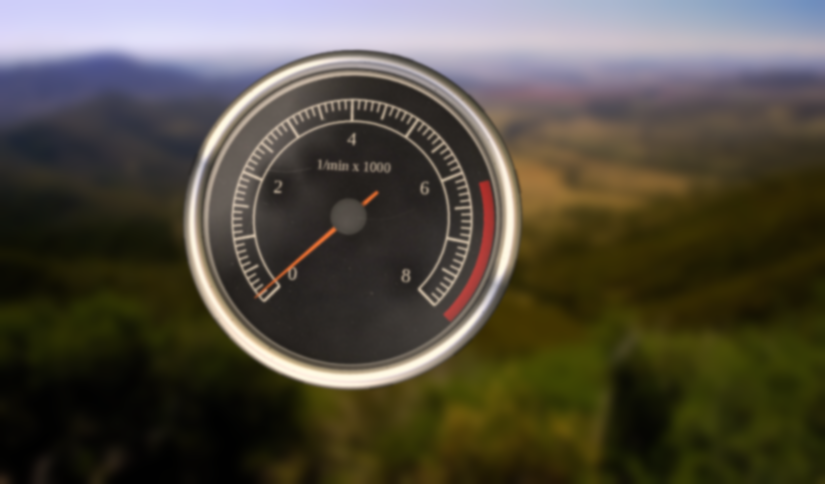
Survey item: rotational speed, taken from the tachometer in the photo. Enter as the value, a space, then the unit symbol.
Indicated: 100 rpm
